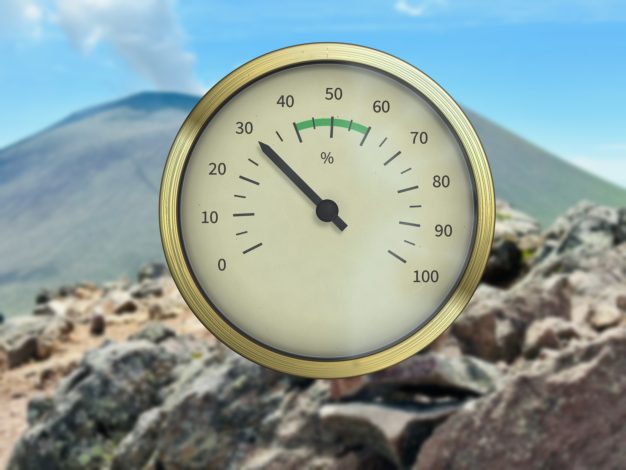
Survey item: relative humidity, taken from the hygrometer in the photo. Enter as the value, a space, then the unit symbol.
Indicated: 30 %
